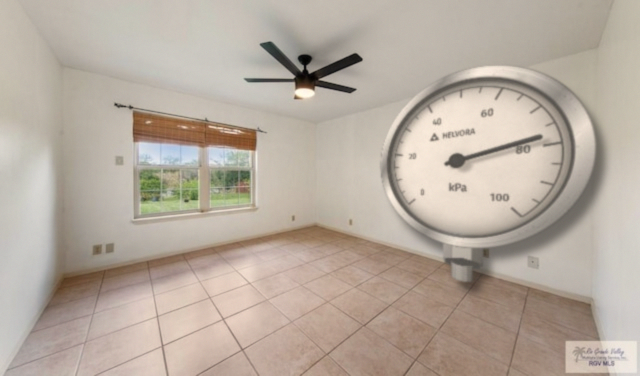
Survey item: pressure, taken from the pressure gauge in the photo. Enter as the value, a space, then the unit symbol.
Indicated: 77.5 kPa
